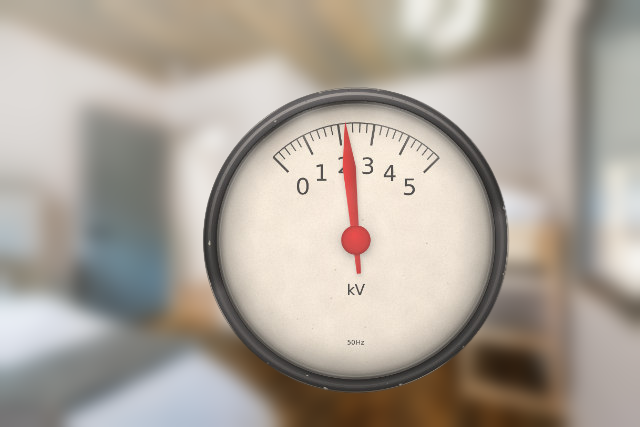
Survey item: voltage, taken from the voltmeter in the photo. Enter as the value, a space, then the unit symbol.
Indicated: 2.2 kV
